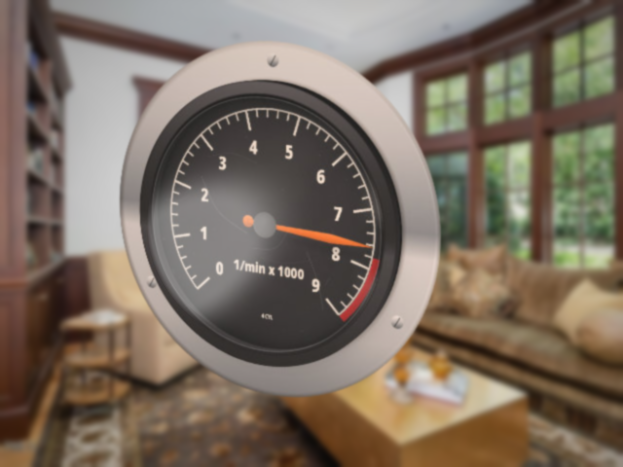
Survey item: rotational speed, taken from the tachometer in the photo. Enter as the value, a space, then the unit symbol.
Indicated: 7600 rpm
